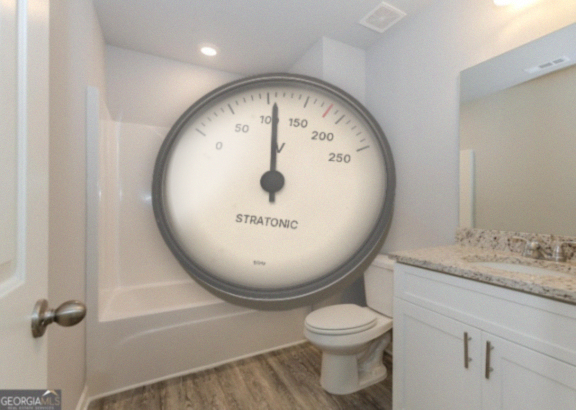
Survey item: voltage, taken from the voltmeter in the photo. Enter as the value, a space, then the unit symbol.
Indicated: 110 V
